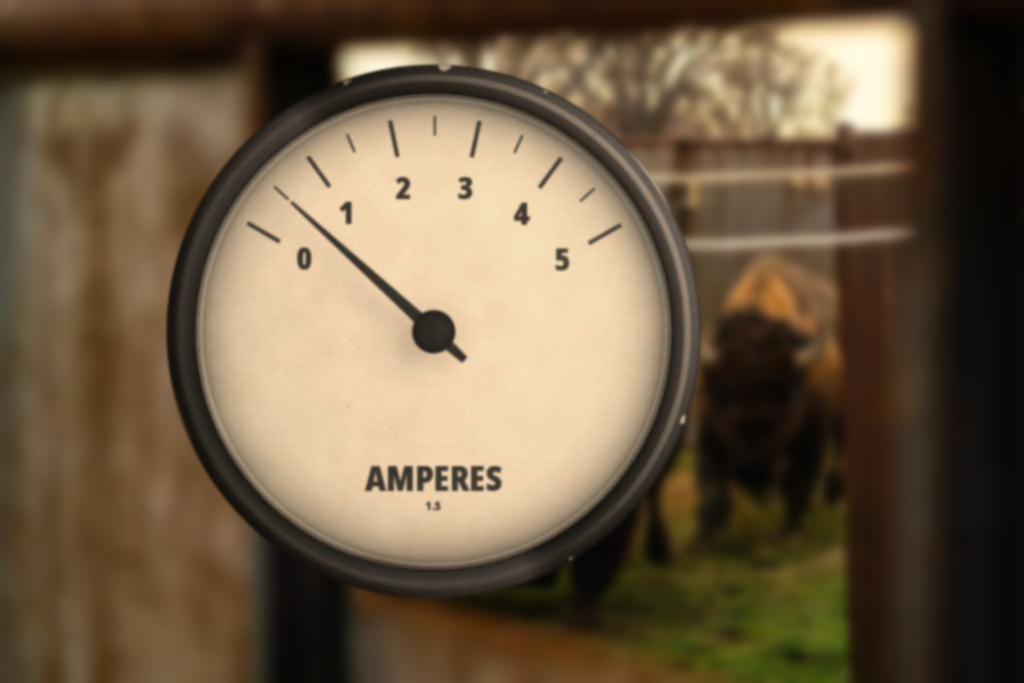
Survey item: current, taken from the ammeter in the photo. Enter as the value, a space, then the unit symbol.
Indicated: 0.5 A
